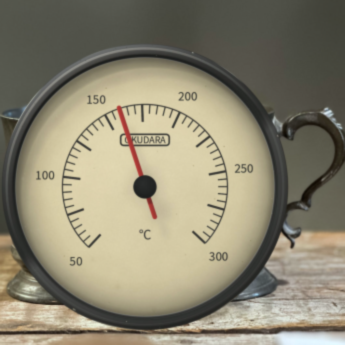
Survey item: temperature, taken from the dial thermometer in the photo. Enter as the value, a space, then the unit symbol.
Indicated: 160 °C
